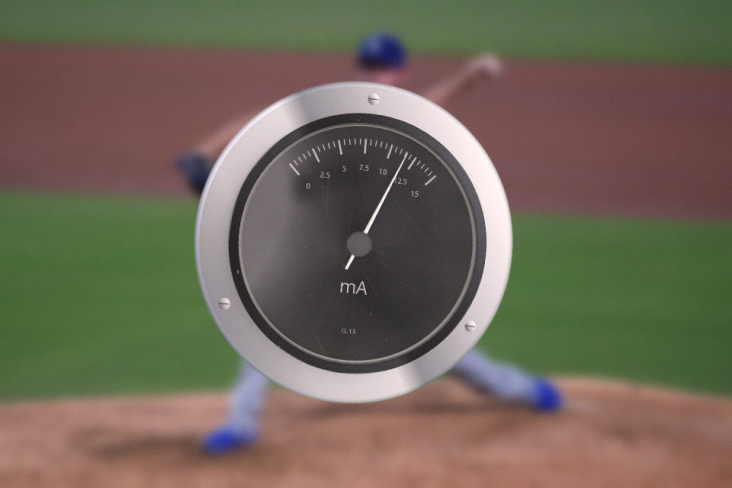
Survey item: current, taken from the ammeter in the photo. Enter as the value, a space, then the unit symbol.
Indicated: 11.5 mA
